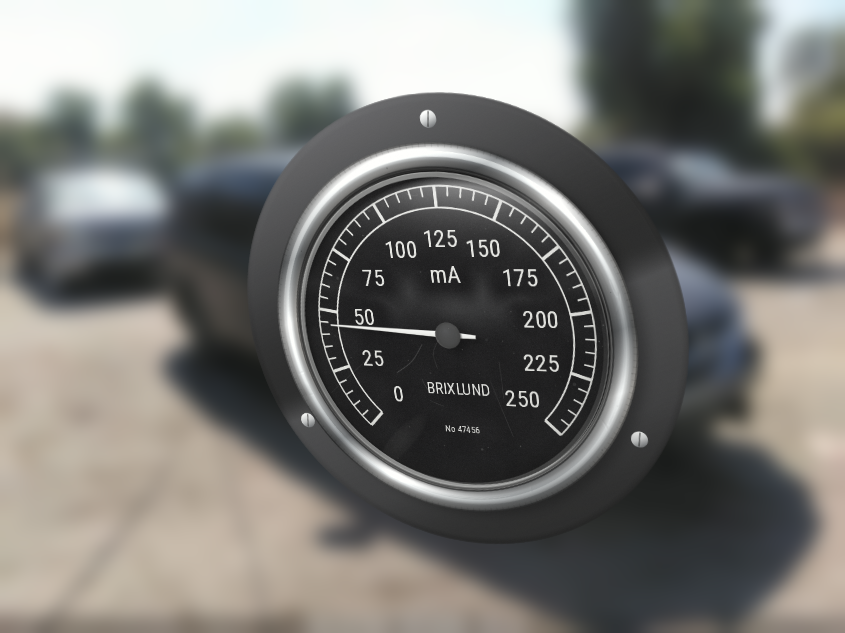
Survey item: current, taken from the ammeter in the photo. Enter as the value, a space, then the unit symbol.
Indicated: 45 mA
